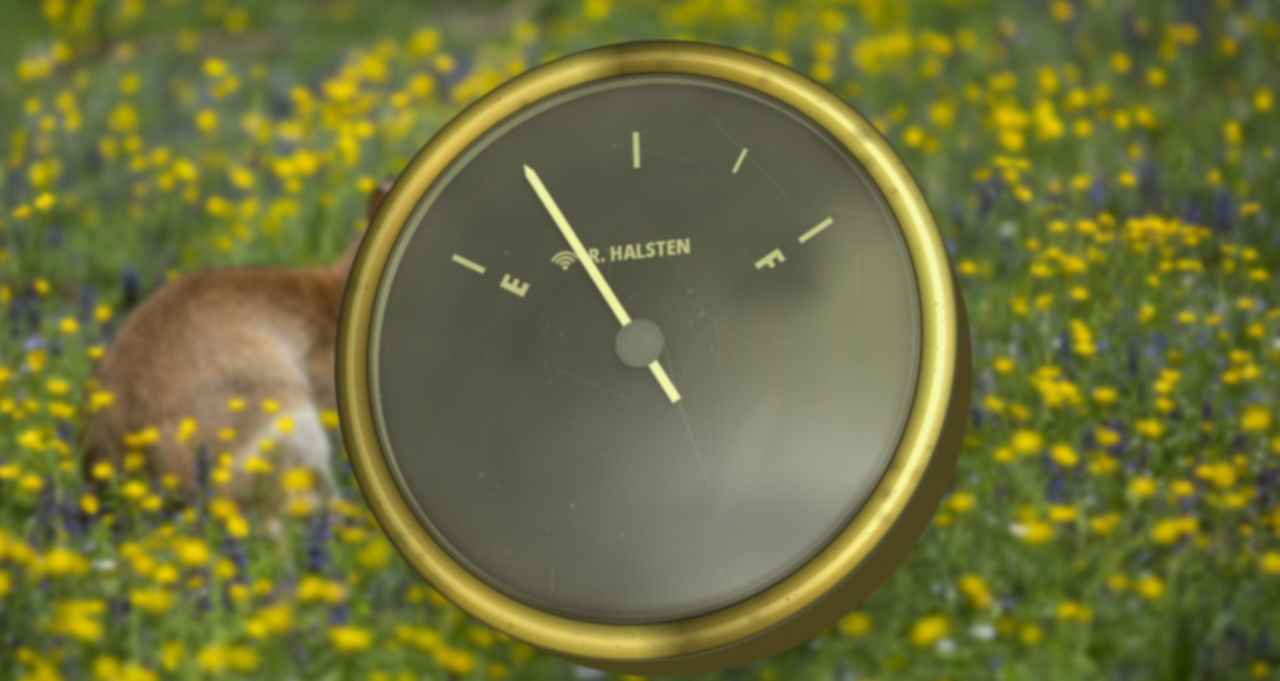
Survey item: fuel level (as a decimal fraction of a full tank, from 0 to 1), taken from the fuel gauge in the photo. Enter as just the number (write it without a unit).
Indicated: 0.25
